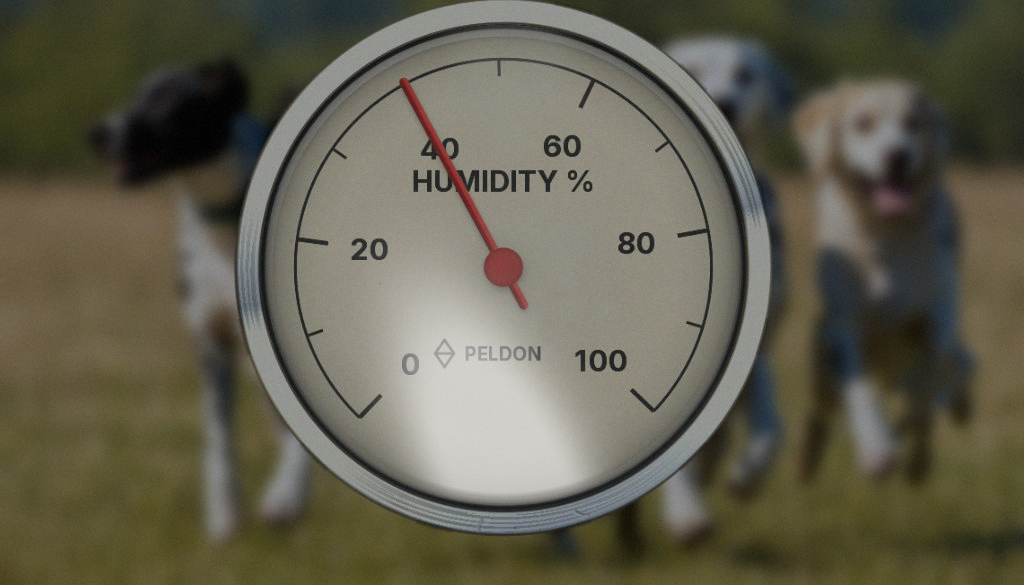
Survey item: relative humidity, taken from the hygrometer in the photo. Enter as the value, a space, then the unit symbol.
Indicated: 40 %
